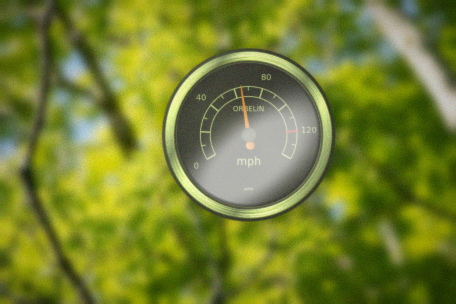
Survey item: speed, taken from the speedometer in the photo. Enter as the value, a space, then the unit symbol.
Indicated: 65 mph
